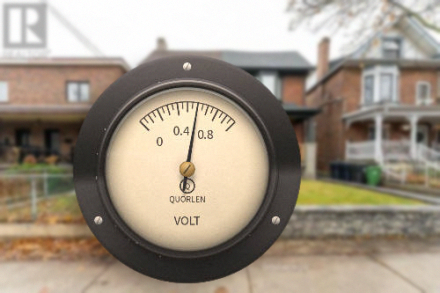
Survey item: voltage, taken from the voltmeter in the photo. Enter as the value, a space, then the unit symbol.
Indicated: 0.6 V
